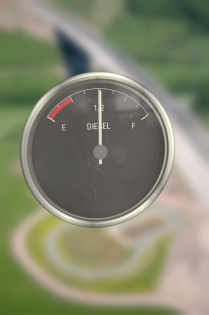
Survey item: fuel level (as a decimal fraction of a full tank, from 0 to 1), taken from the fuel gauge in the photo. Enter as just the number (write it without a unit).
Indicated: 0.5
